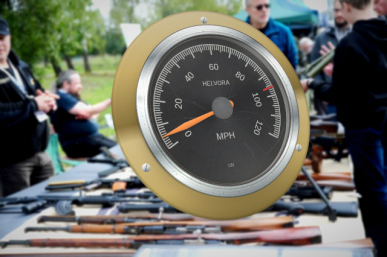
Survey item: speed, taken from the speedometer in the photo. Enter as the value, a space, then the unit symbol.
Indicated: 5 mph
